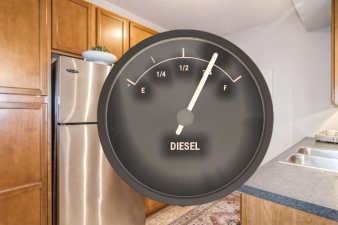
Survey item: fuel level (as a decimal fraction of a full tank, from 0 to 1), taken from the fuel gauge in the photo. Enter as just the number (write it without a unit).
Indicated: 0.75
